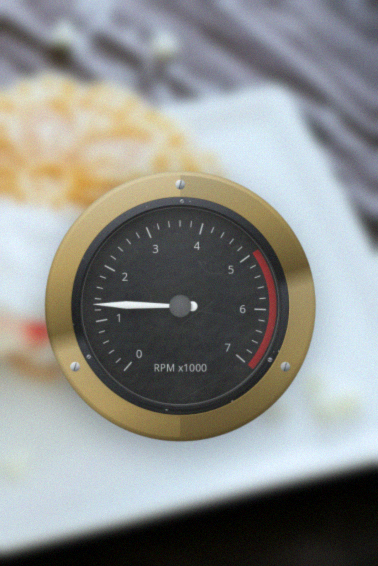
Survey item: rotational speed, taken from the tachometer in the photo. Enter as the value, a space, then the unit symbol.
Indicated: 1300 rpm
